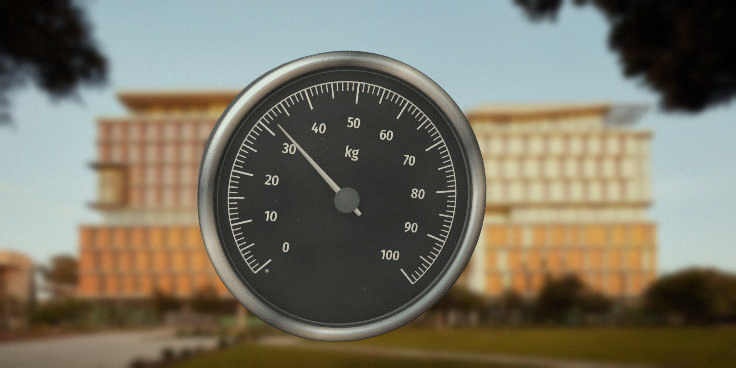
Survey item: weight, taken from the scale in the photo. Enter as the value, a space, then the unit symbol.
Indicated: 32 kg
